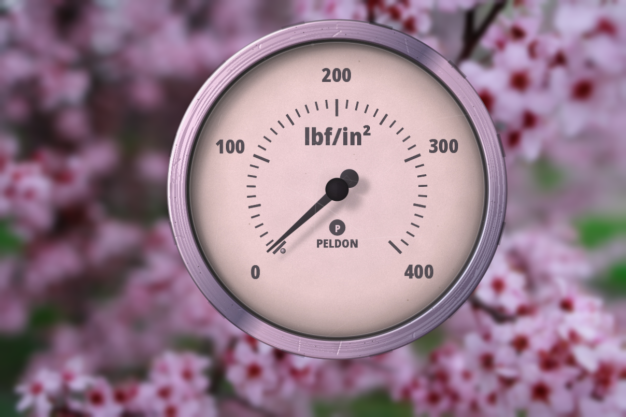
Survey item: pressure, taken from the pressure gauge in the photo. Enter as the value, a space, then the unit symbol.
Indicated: 5 psi
